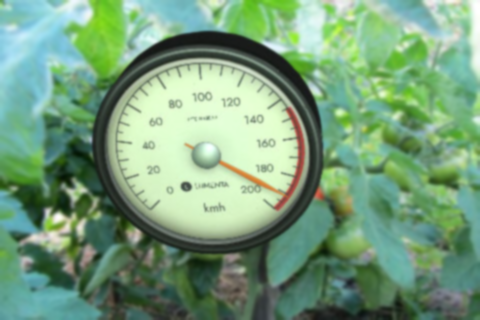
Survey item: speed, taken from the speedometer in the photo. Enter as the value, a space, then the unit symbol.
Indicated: 190 km/h
